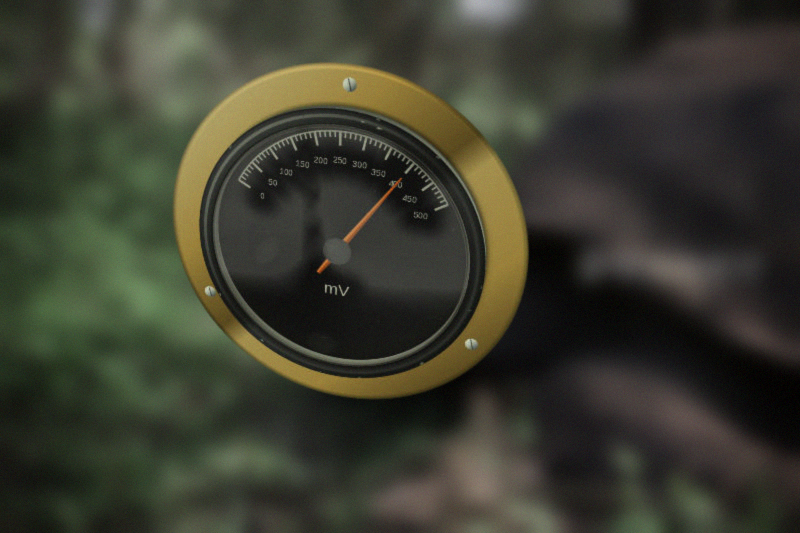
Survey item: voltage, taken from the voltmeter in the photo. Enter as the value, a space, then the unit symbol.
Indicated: 400 mV
